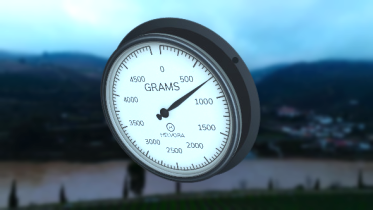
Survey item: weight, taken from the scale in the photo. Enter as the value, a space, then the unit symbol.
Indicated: 750 g
